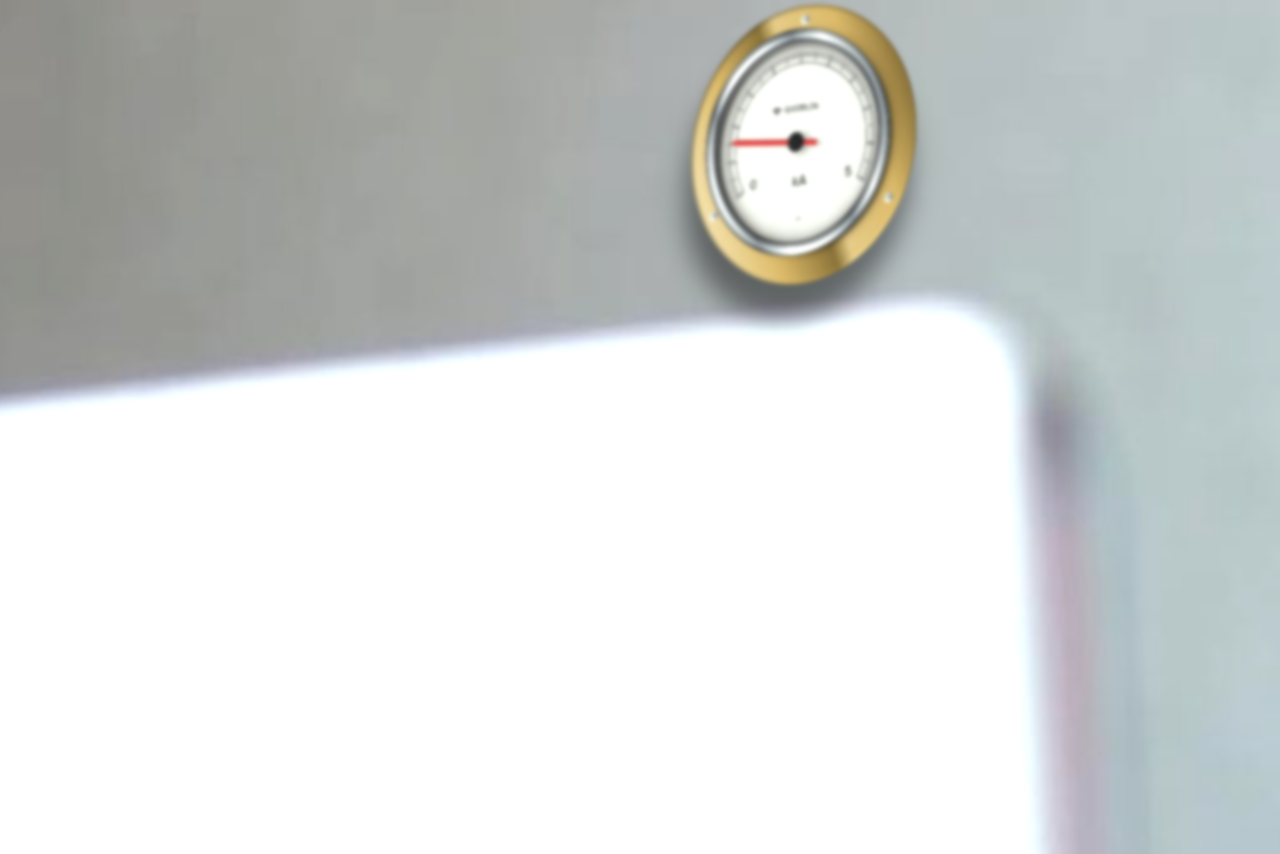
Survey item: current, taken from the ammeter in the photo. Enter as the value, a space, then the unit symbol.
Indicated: 0.75 kA
